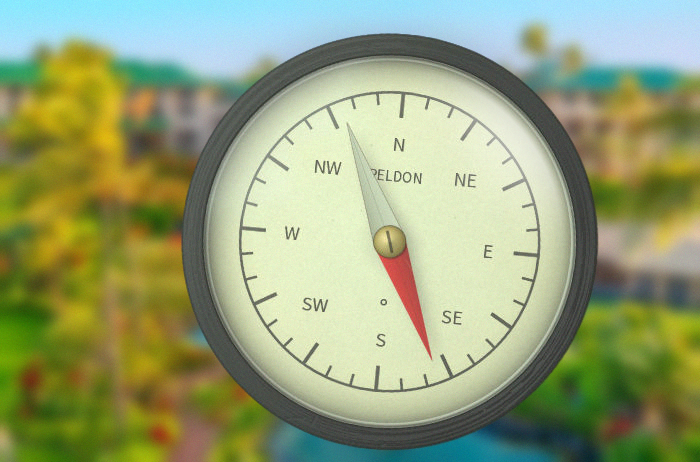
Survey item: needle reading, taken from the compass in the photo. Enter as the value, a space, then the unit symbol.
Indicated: 155 °
